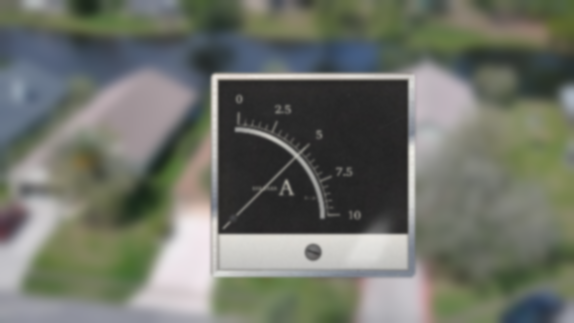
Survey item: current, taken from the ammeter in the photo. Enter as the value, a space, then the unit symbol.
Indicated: 5 A
